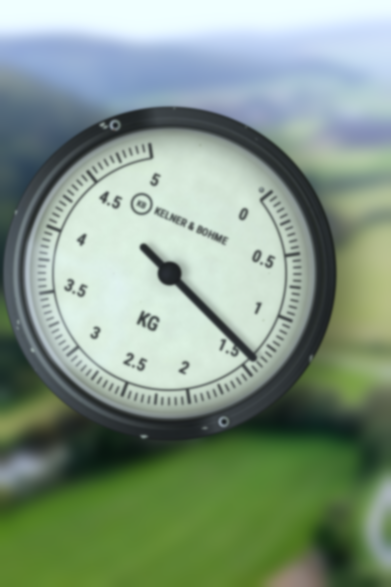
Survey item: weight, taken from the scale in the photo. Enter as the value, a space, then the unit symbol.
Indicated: 1.4 kg
